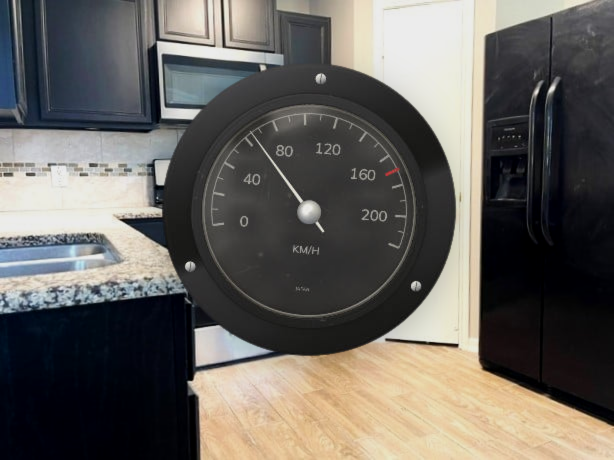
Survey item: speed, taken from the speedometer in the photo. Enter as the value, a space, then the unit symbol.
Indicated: 65 km/h
